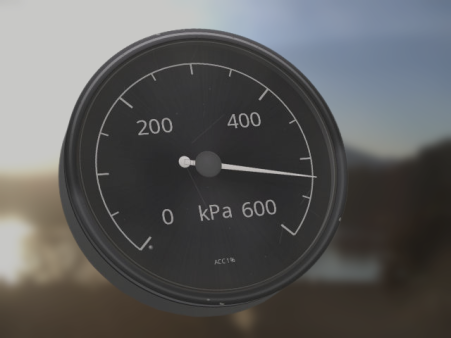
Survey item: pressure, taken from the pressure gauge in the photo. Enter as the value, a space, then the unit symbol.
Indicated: 525 kPa
